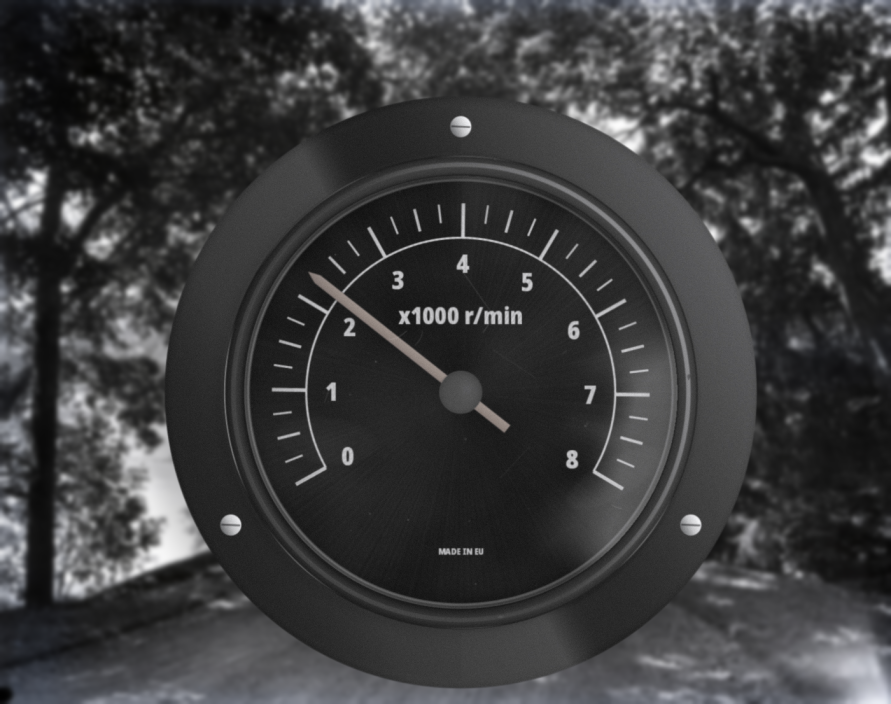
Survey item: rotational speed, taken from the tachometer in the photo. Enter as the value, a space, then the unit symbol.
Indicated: 2250 rpm
